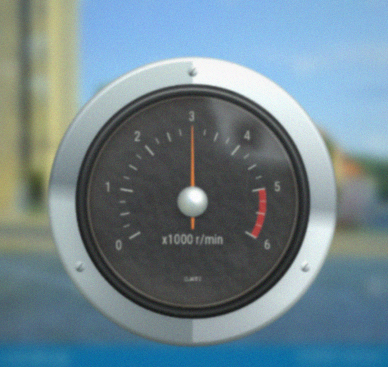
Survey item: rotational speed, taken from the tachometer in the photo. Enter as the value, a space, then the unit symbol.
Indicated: 3000 rpm
